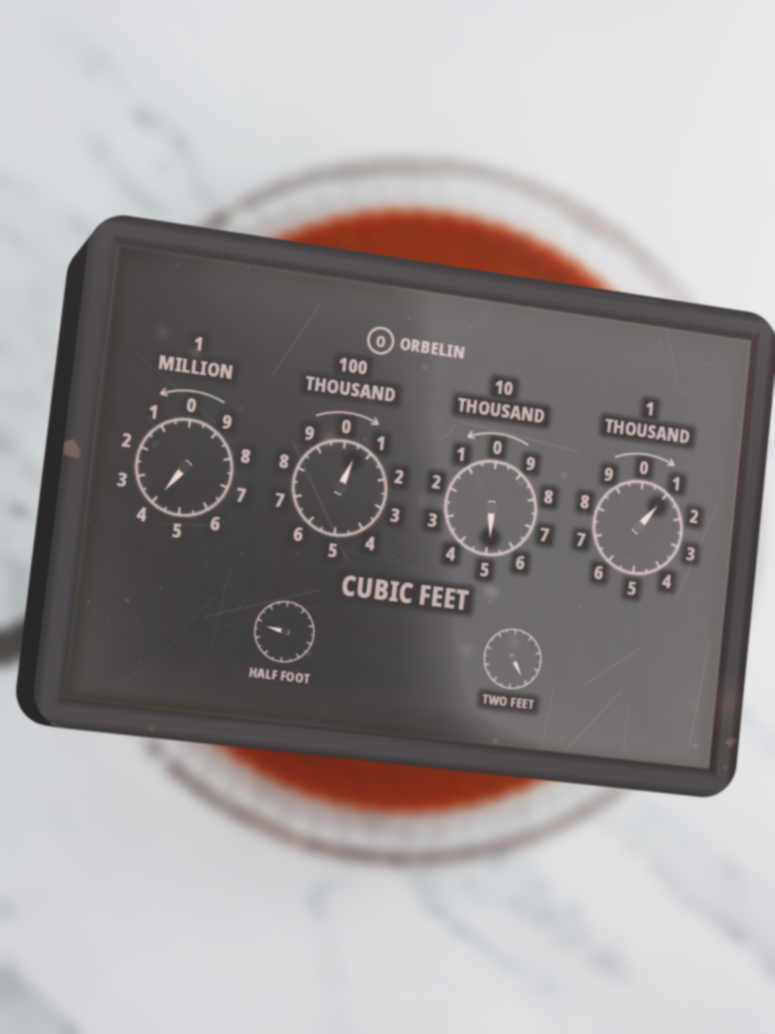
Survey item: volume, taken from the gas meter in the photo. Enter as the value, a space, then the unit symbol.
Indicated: 405100 ft³
